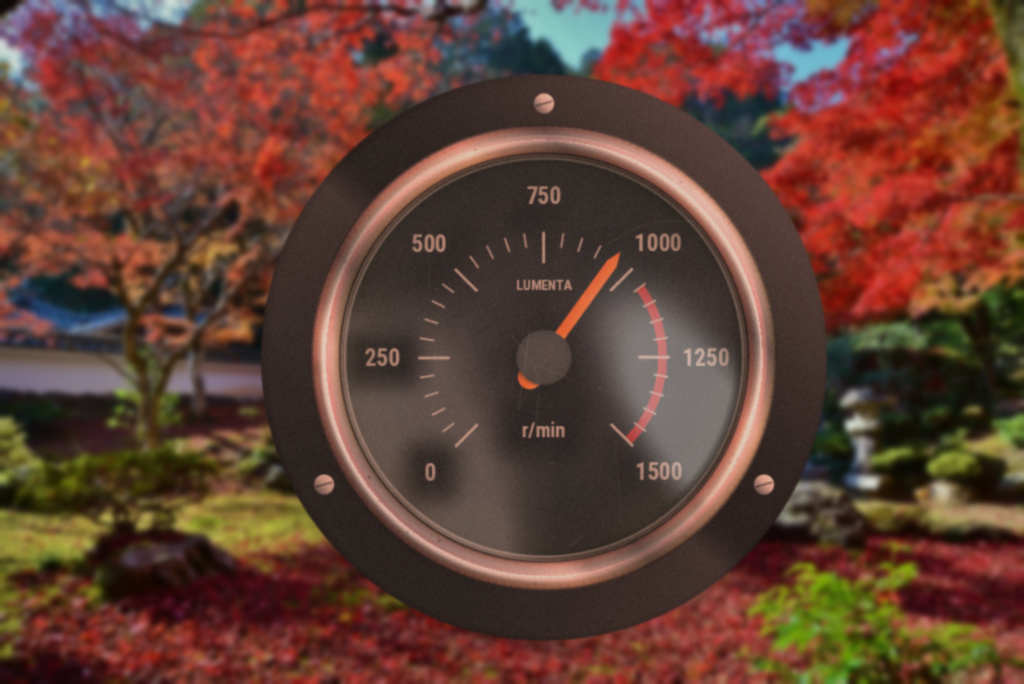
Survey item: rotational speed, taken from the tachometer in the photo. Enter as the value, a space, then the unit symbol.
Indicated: 950 rpm
